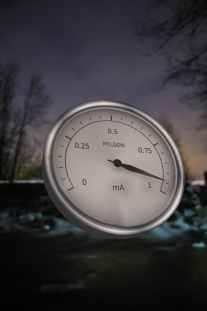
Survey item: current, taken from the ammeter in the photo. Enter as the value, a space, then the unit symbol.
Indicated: 0.95 mA
